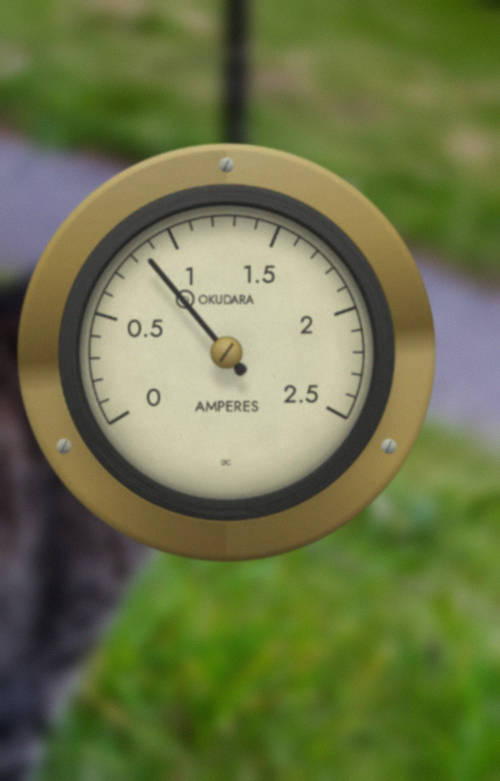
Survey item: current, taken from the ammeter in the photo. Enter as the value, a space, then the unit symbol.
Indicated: 0.85 A
